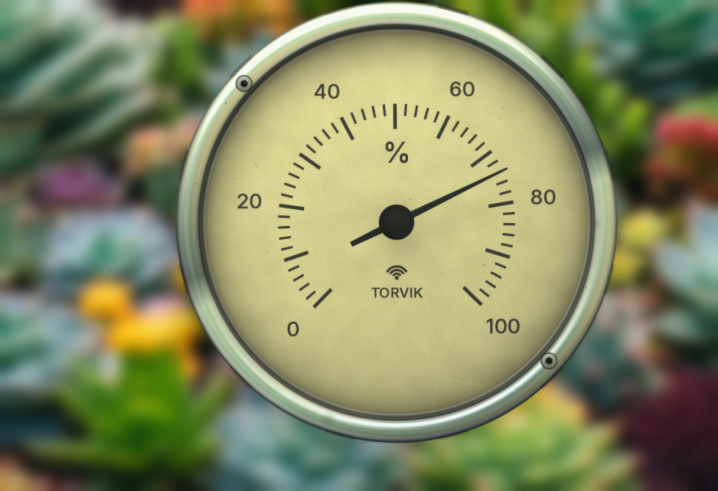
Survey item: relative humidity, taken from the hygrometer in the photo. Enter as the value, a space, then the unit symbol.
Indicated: 74 %
